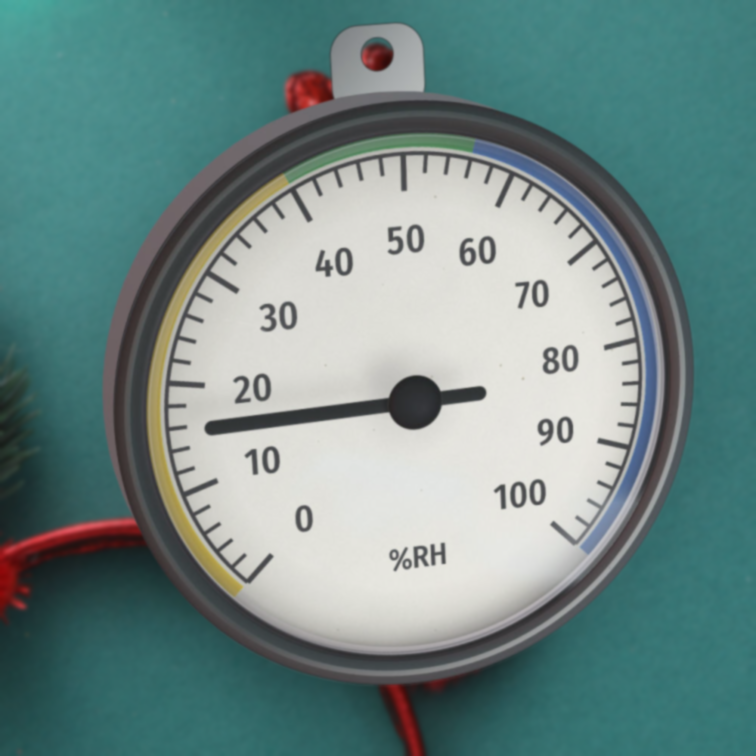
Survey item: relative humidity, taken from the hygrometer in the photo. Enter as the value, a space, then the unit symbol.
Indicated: 16 %
